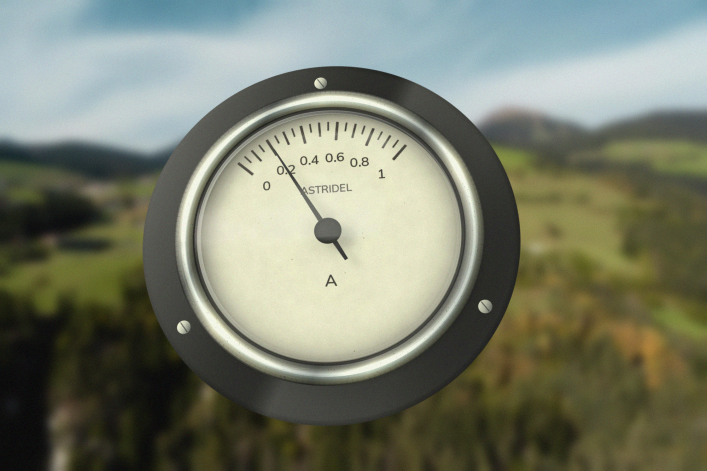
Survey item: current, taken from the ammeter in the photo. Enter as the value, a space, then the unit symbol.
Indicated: 0.2 A
